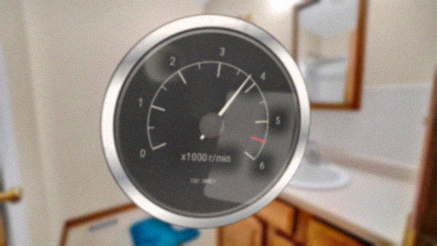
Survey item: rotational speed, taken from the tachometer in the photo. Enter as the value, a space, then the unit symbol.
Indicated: 3750 rpm
